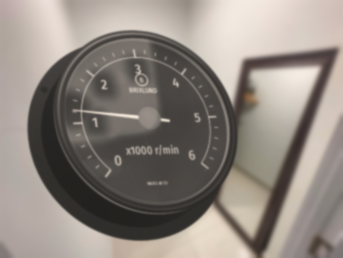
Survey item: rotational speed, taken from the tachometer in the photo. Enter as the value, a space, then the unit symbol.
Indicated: 1200 rpm
